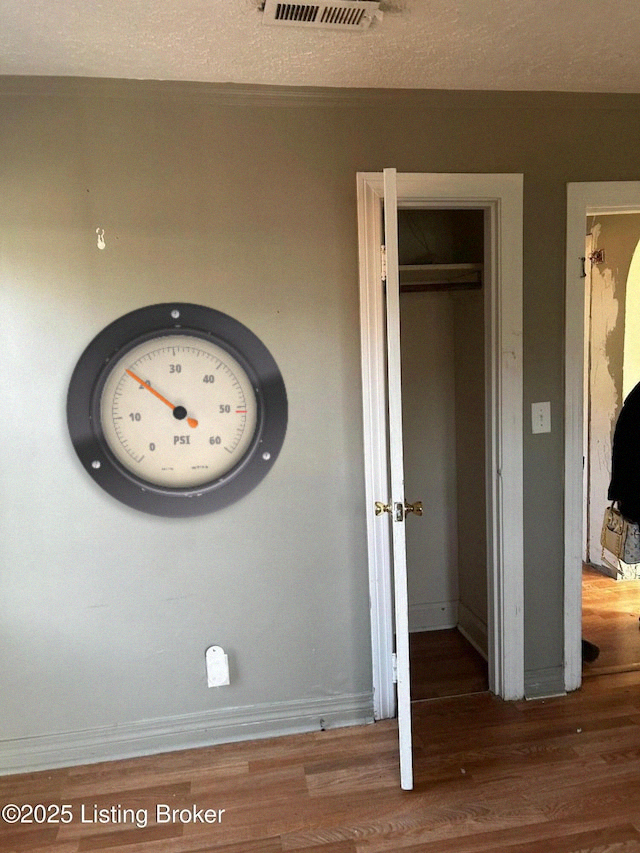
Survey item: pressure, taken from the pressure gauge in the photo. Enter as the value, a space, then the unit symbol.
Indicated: 20 psi
